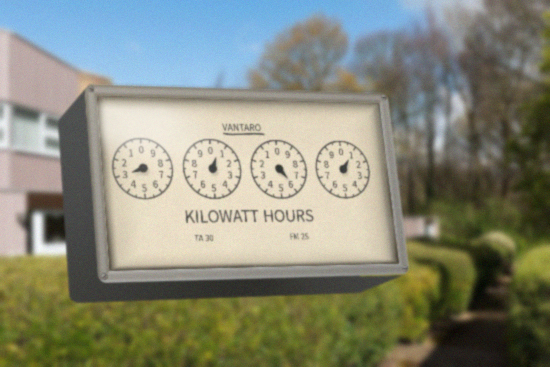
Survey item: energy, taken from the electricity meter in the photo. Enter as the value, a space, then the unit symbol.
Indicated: 3061 kWh
